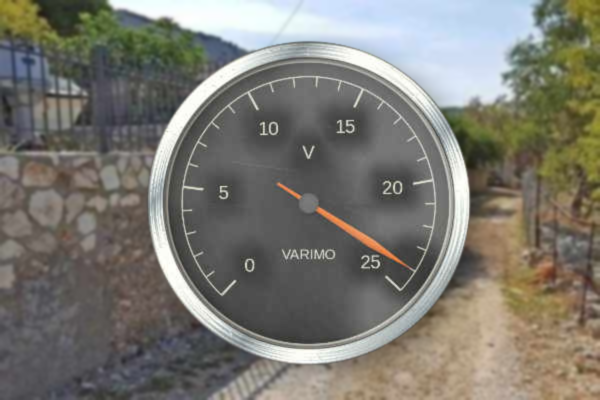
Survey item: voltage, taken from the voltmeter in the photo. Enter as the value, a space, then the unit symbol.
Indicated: 24 V
